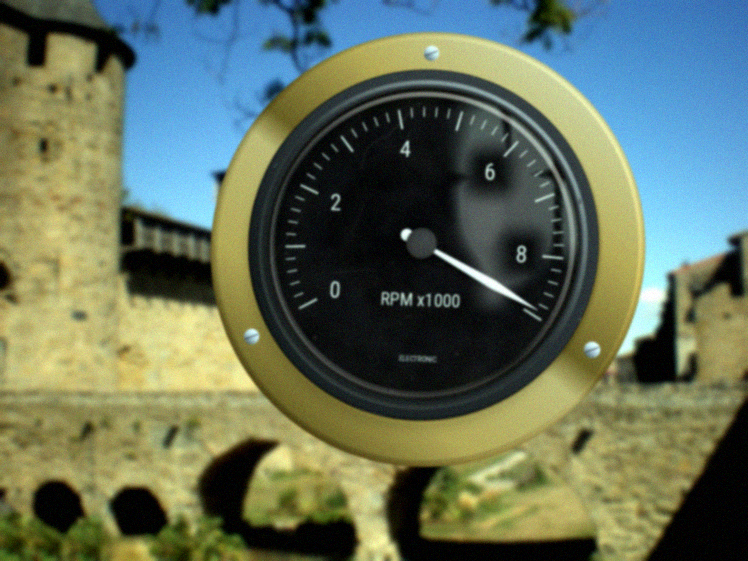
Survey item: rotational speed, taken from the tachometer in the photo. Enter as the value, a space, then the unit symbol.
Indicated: 8900 rpm
